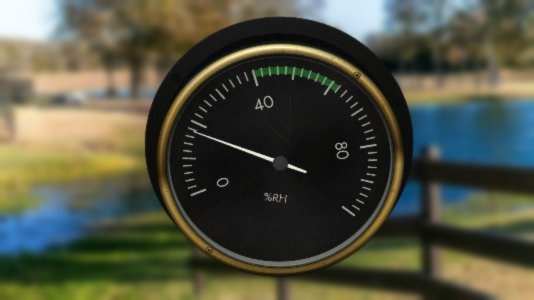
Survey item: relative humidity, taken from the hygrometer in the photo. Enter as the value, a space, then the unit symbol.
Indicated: 18 %
